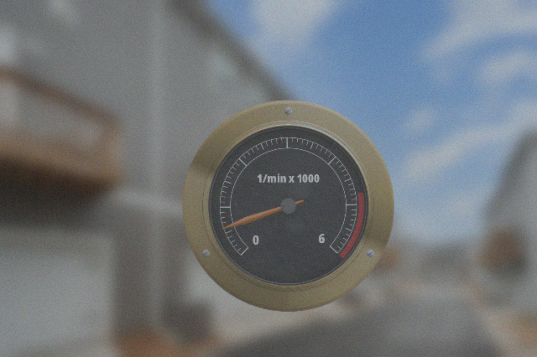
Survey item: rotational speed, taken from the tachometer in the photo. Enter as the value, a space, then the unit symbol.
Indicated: 600 rpm
